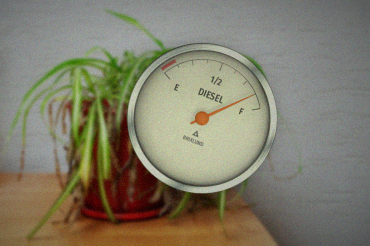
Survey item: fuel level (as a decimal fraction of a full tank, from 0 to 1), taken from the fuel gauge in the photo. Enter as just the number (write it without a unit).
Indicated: 0.875
